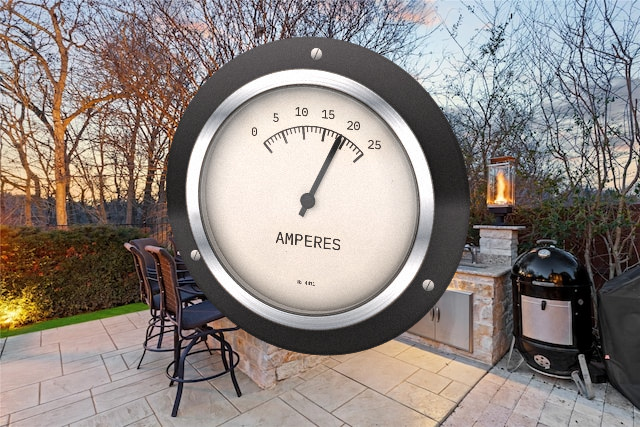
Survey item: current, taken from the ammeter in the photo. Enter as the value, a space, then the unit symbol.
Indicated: 19 A
